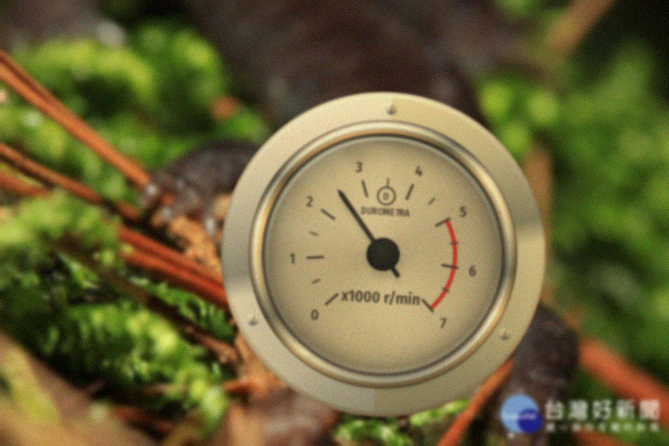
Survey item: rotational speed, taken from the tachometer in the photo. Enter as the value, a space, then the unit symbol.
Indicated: 2500 rpm
